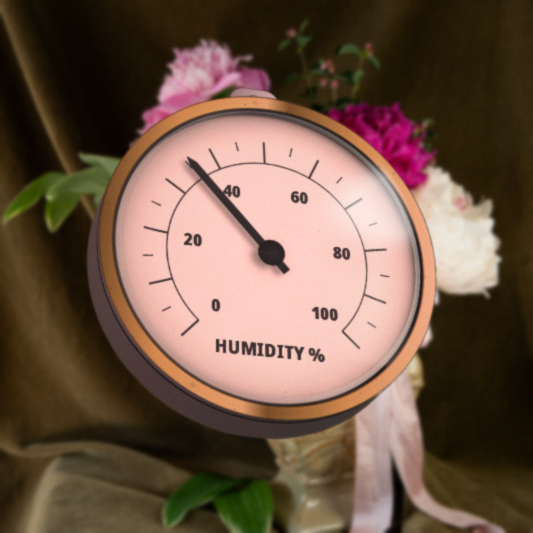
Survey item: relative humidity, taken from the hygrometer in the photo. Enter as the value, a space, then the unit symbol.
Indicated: 35 %
